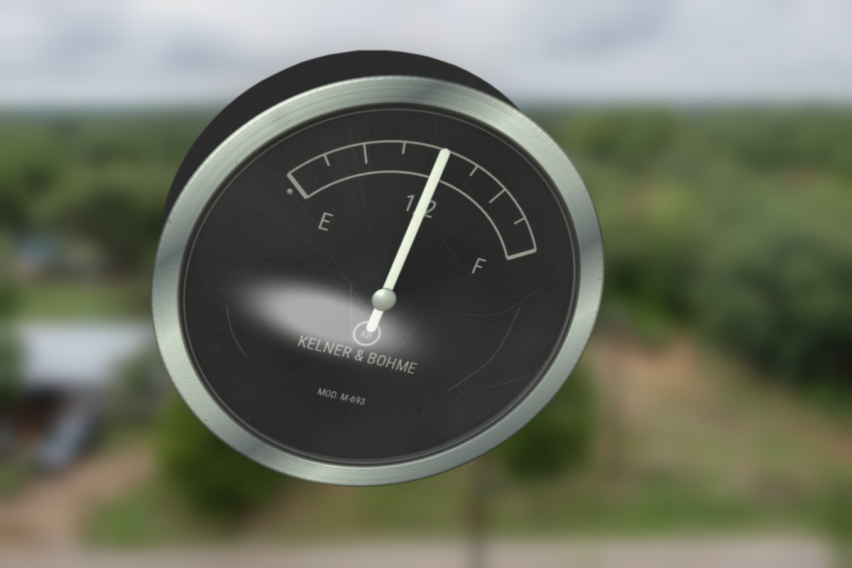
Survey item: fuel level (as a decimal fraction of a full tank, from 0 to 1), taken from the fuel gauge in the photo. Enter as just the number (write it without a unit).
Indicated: 0.5
